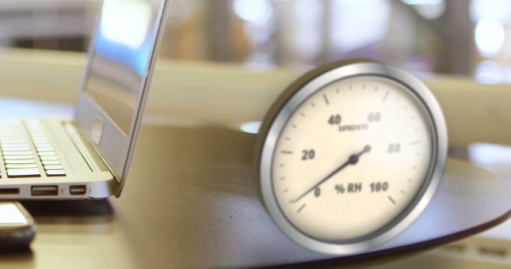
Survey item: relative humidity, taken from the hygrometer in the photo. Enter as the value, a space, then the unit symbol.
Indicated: 4 %
